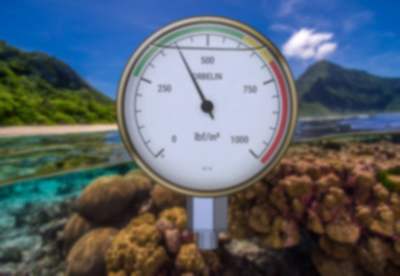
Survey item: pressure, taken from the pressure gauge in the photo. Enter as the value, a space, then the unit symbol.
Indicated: 400 psi
